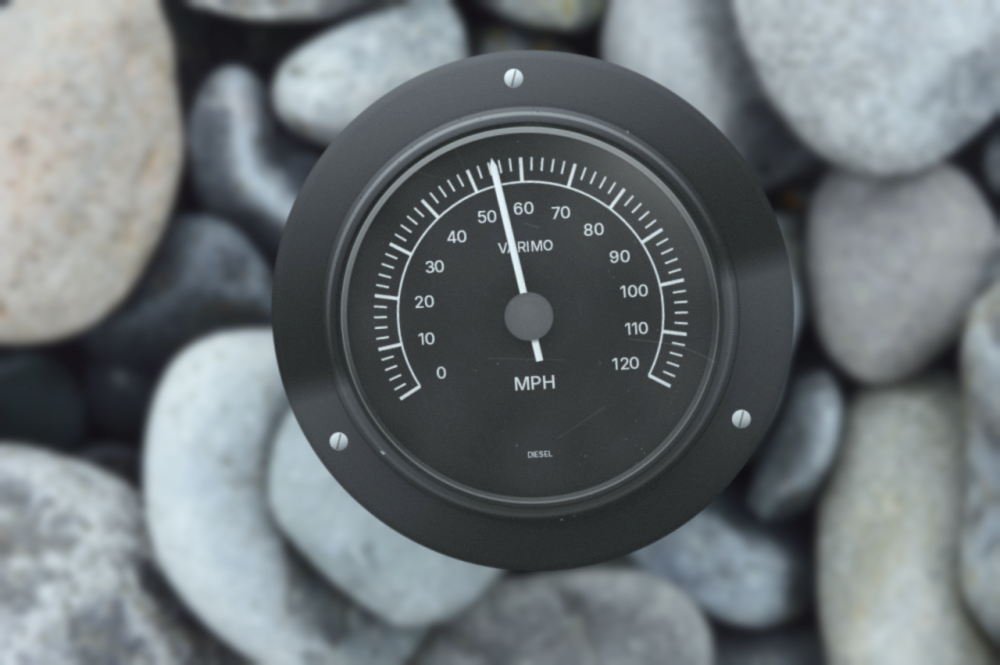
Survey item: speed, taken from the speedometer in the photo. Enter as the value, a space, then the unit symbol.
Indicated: 55 mph
